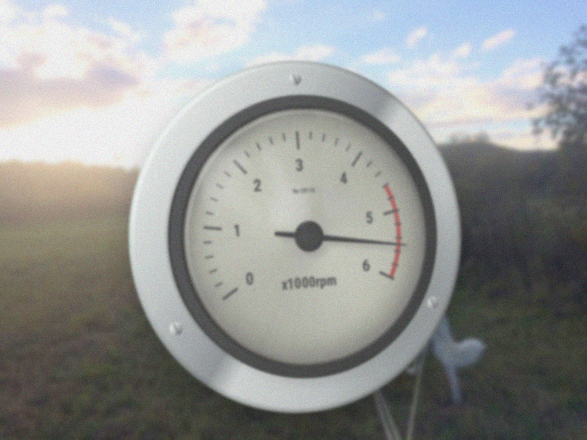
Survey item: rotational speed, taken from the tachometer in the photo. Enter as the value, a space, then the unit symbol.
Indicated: 5500 rpm
